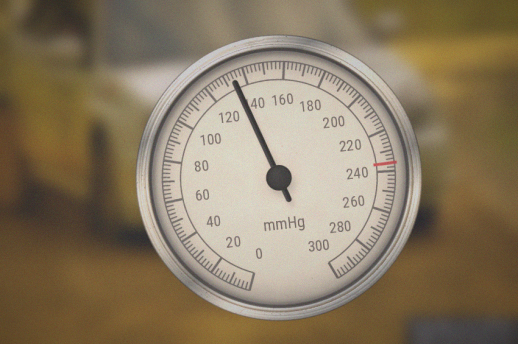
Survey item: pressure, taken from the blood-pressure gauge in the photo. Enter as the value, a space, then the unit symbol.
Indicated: 134 mmHg
